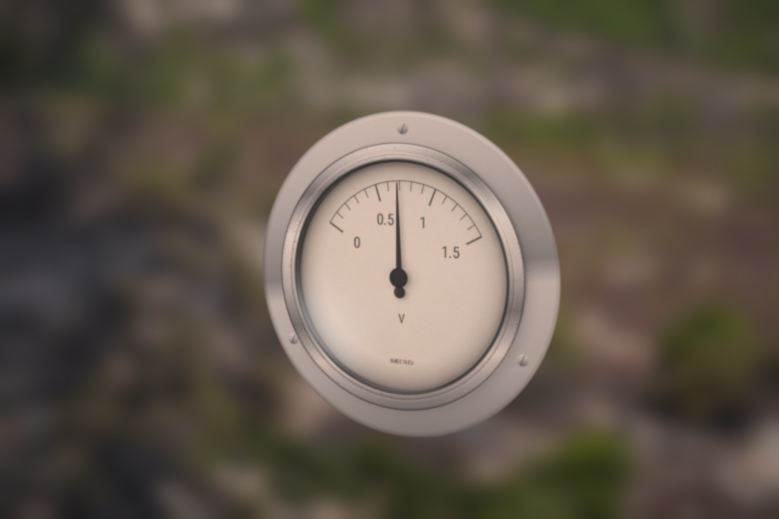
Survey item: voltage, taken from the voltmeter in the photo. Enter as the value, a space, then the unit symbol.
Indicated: 0.7 V
